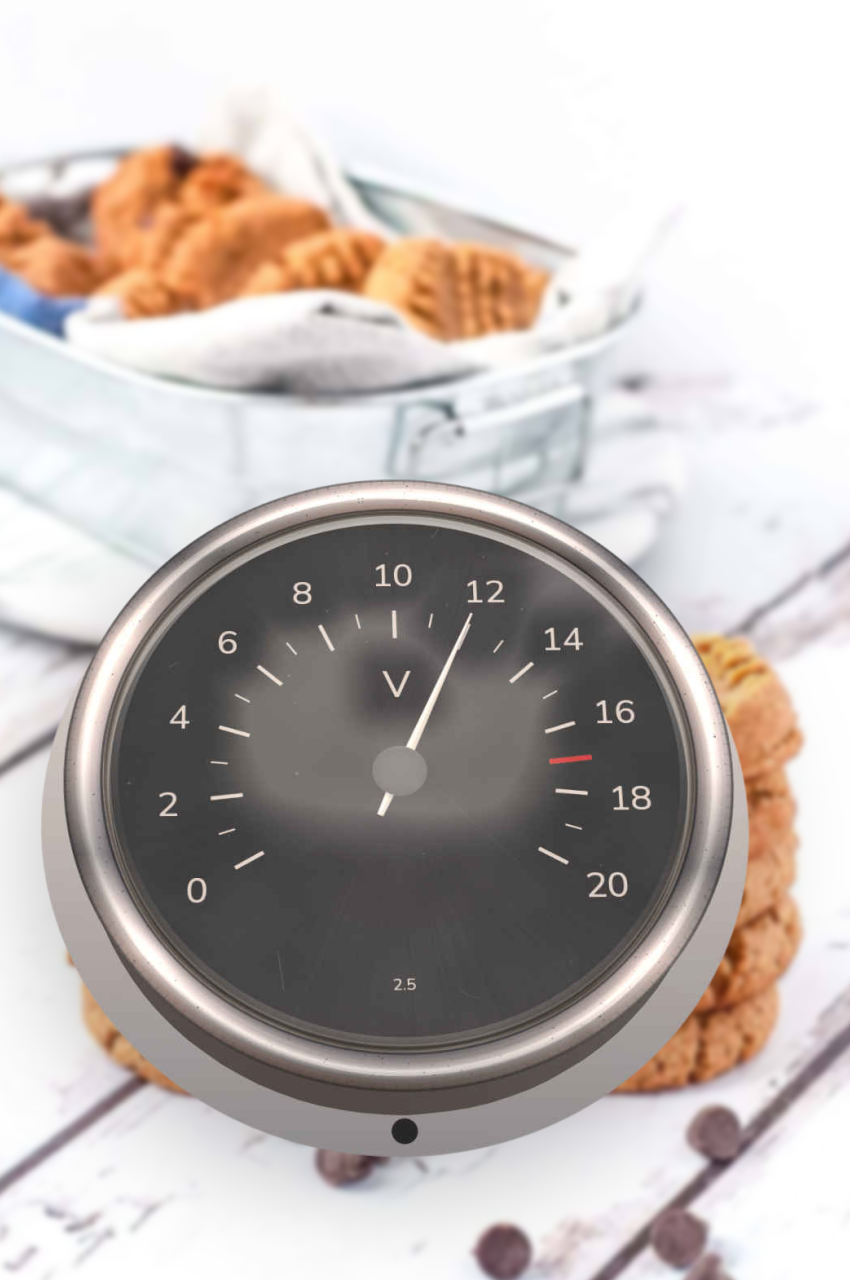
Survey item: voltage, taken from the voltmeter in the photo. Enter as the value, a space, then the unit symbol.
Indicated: 12 V
